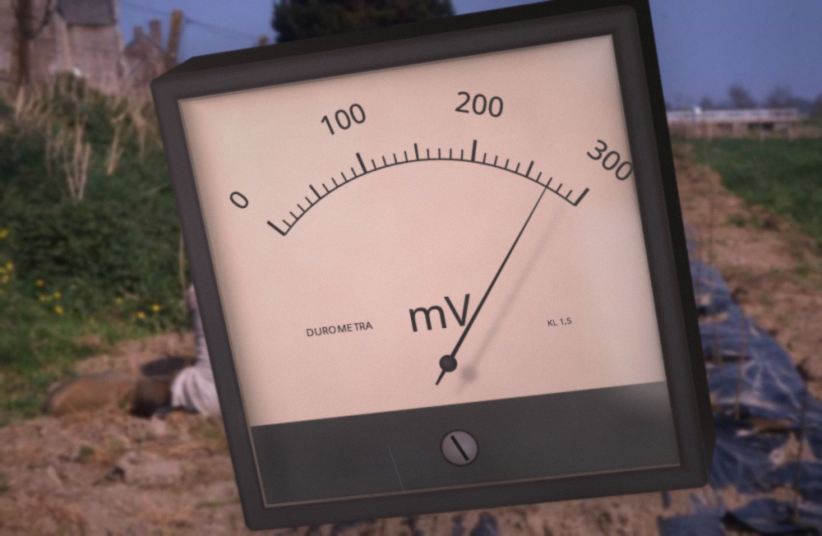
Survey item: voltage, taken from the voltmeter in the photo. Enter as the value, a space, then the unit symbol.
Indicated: 270 mV
